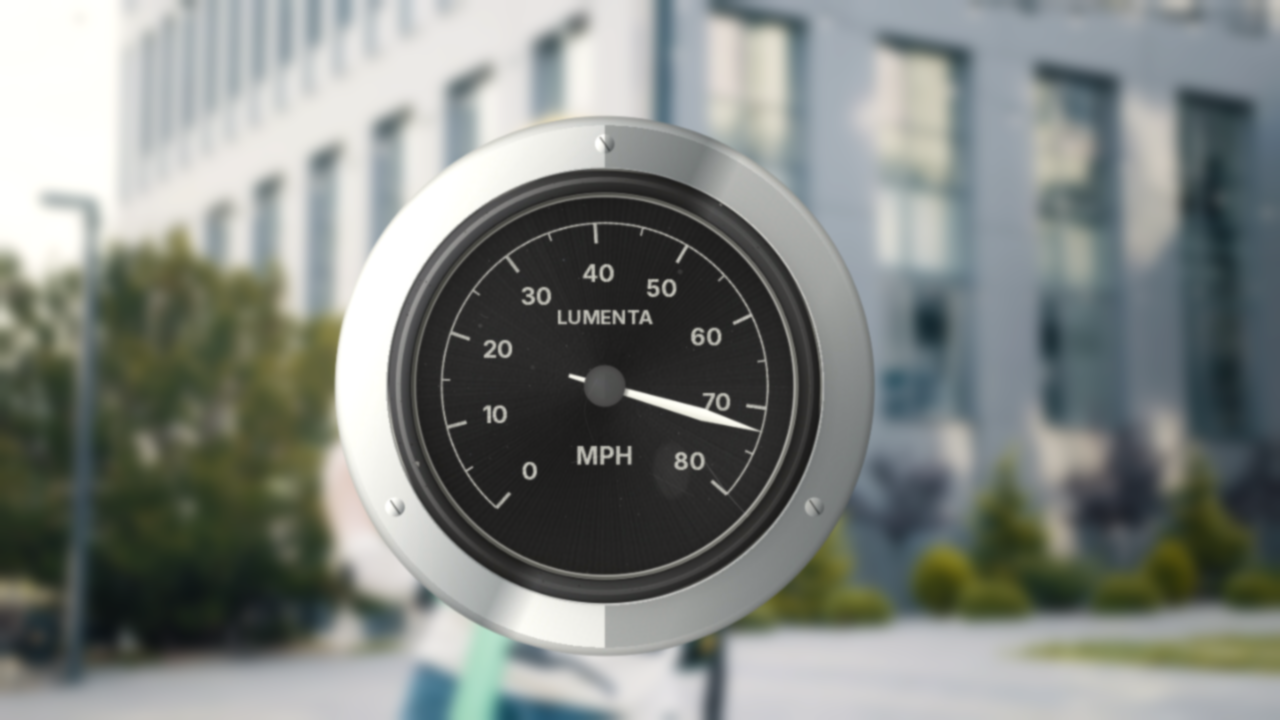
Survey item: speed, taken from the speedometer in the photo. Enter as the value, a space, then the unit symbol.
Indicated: 72.5 mph
